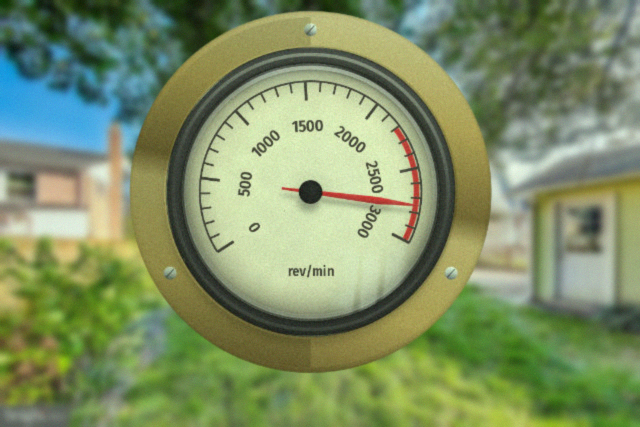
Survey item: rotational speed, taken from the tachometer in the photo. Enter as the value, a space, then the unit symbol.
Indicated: 2750 rpm
